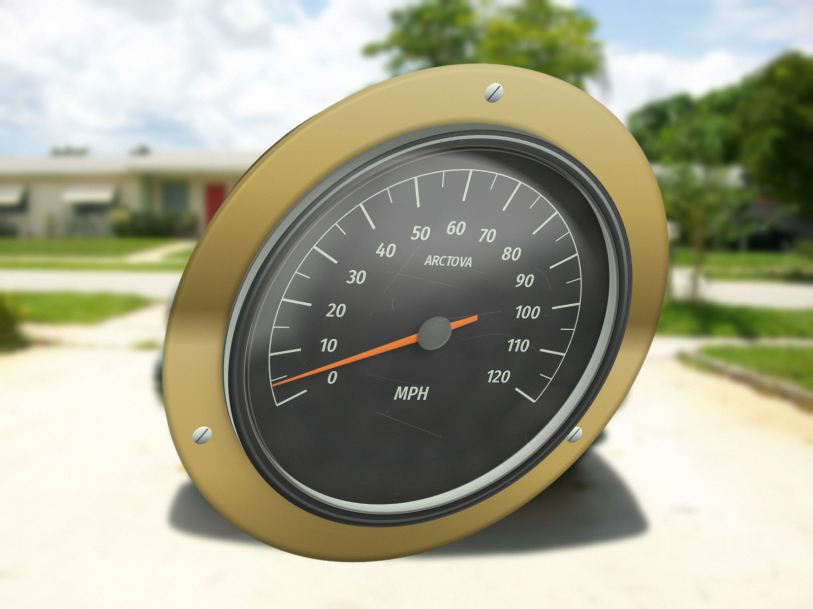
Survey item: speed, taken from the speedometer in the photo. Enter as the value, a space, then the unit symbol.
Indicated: 5 mph
